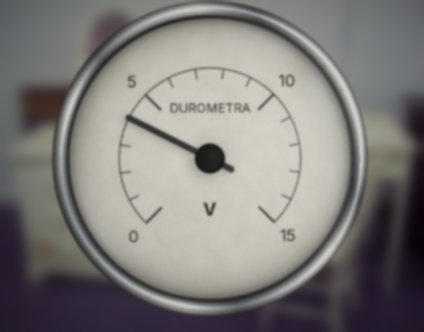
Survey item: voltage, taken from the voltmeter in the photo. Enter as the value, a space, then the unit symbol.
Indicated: 4 V
